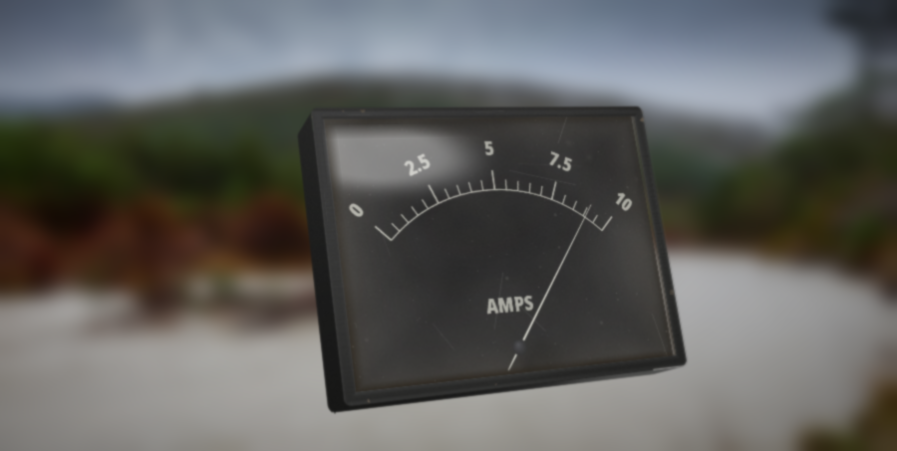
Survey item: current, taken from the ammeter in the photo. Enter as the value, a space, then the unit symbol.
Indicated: 9 A
